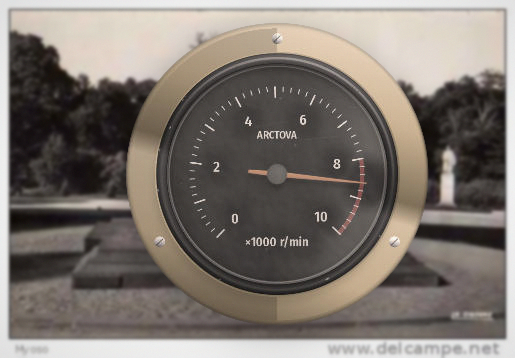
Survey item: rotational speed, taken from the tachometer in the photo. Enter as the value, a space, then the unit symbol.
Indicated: 8600 rpm
